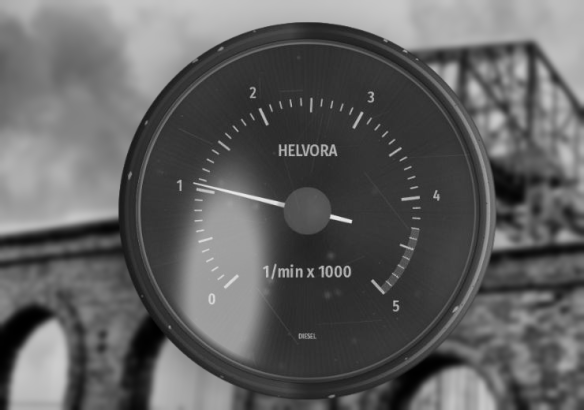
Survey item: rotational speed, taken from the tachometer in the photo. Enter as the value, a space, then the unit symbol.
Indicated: 1050 rpm
